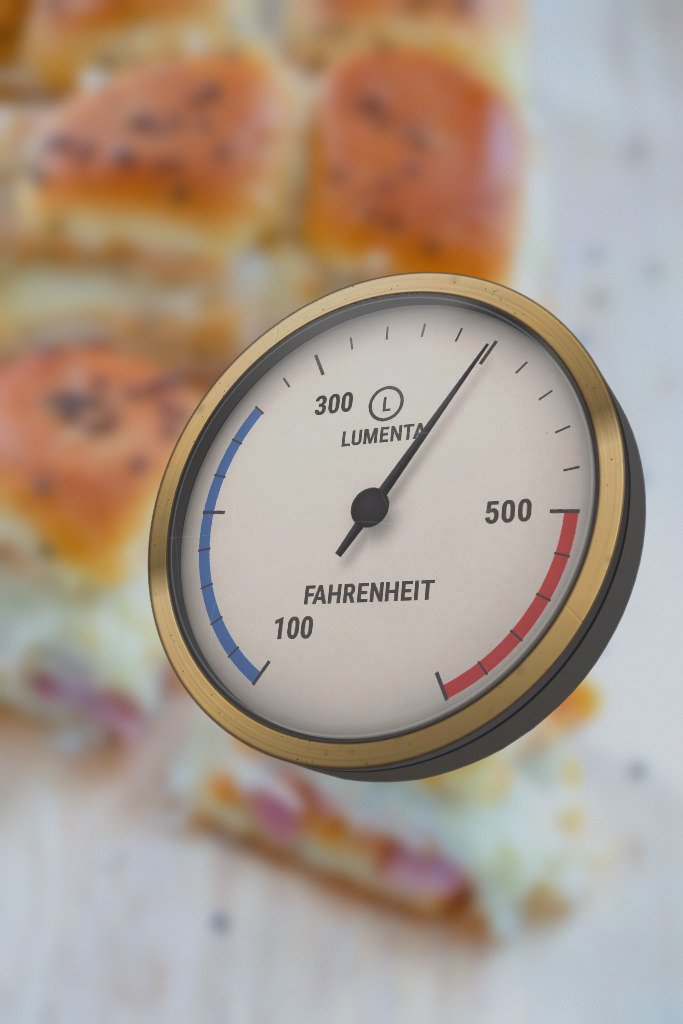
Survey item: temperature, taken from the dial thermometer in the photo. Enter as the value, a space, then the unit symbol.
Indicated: 400 °F
